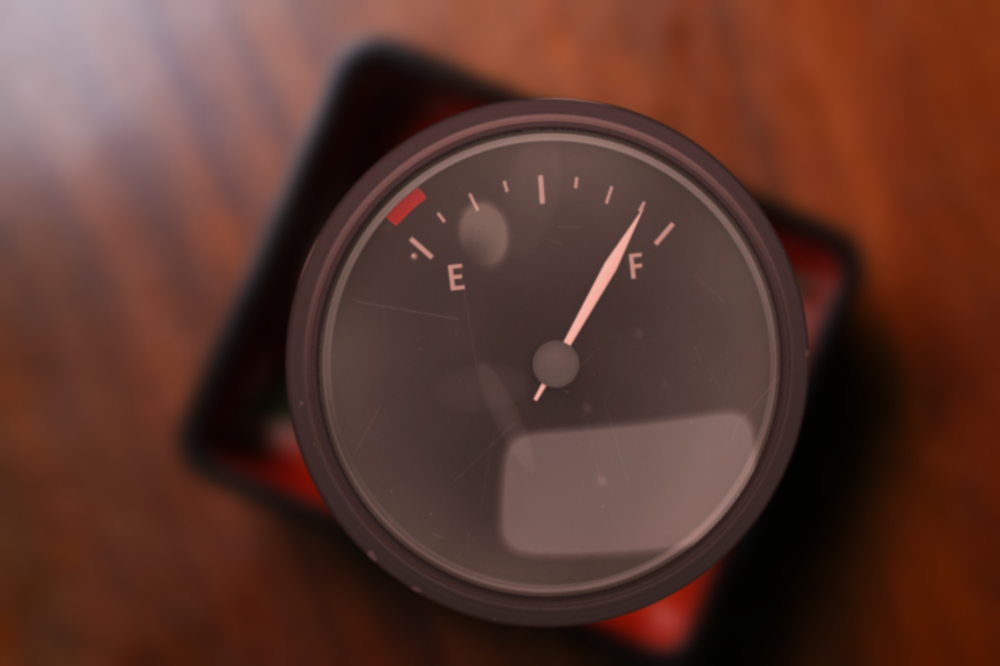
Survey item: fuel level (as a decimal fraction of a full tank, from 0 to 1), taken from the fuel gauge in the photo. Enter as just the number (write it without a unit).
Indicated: 0.875
